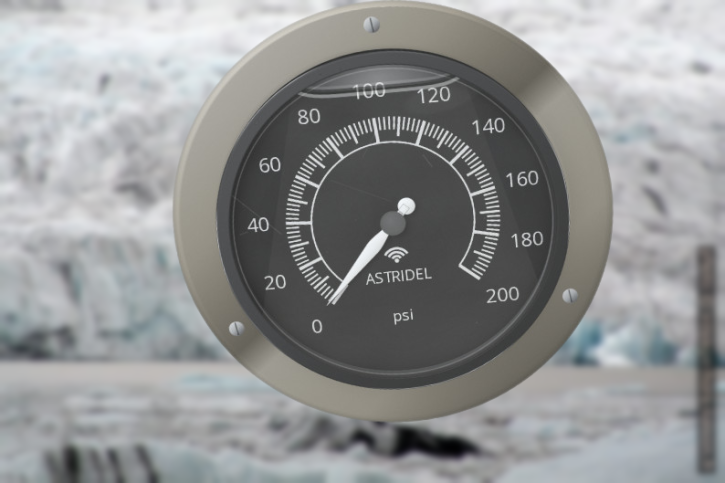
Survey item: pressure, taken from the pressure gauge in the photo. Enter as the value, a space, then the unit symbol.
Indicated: 2 psi
